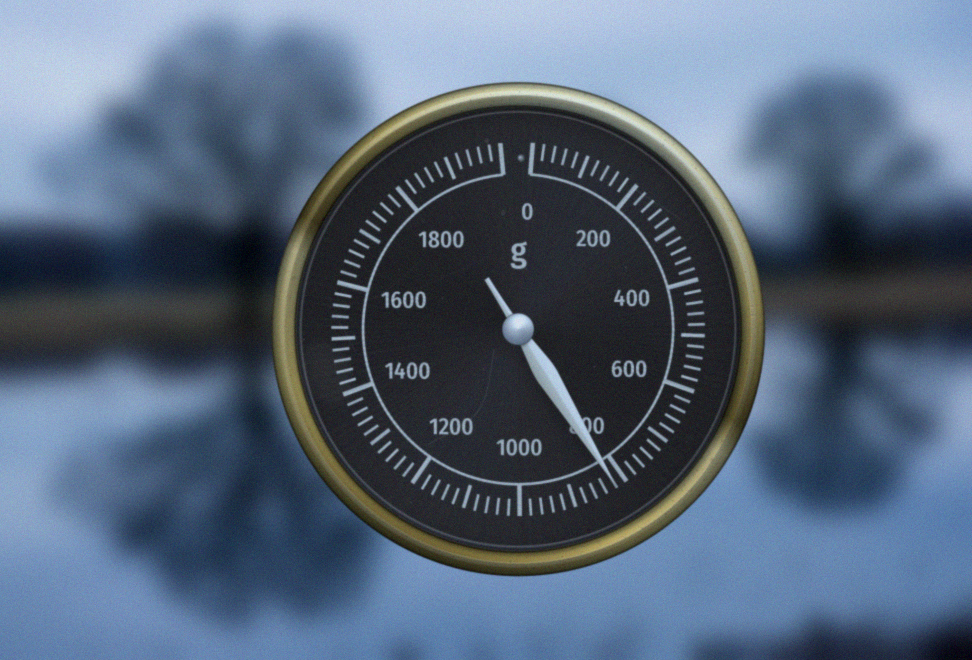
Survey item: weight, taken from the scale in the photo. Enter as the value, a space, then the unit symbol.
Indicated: 820 g
